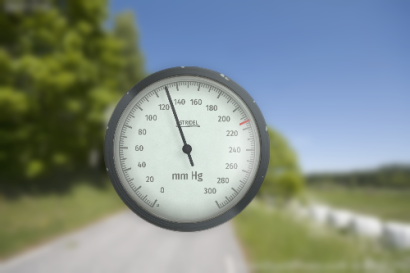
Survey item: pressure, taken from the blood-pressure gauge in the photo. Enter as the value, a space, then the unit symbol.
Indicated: 130 mmHg
